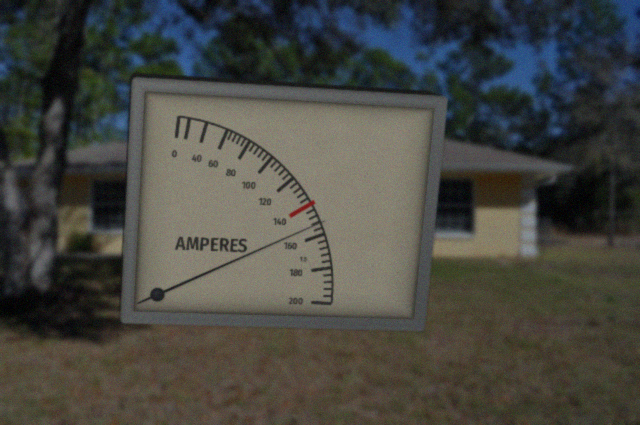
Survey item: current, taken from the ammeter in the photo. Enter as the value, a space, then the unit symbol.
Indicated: 152 A
